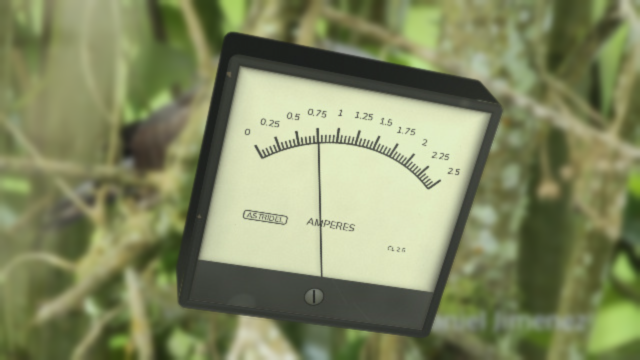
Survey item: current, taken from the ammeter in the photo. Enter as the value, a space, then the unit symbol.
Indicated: 0.75 A
